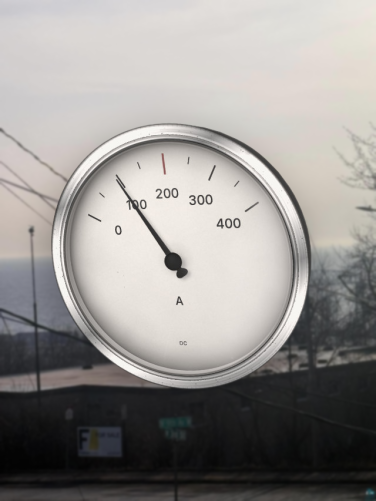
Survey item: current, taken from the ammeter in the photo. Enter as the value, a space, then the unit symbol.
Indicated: 100 A
